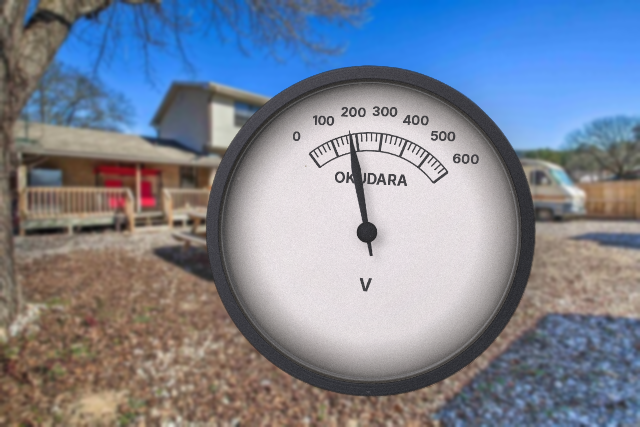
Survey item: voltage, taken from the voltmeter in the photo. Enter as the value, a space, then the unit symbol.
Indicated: 180 V
